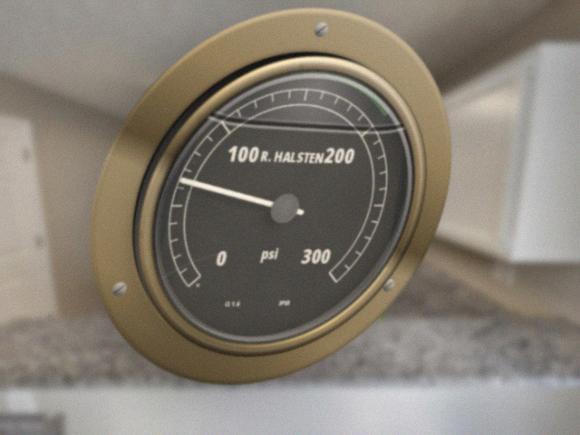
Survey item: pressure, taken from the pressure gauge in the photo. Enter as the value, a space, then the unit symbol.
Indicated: 65 psi
